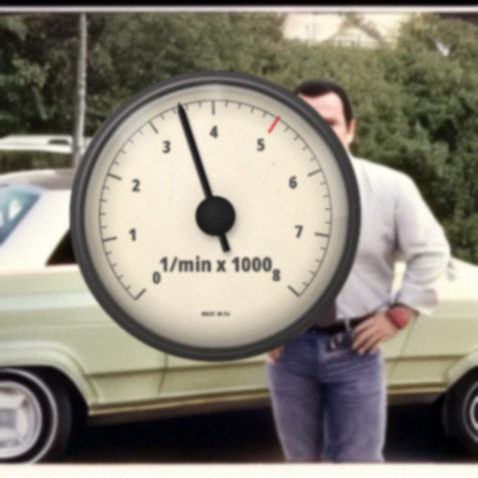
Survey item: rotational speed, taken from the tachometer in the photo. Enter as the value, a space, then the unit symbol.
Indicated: 3500 rpm
